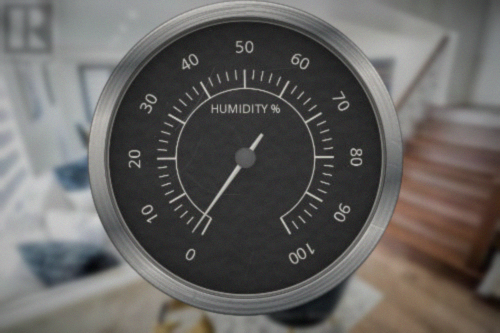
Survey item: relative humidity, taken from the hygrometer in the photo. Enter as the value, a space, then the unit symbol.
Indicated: 2 %
